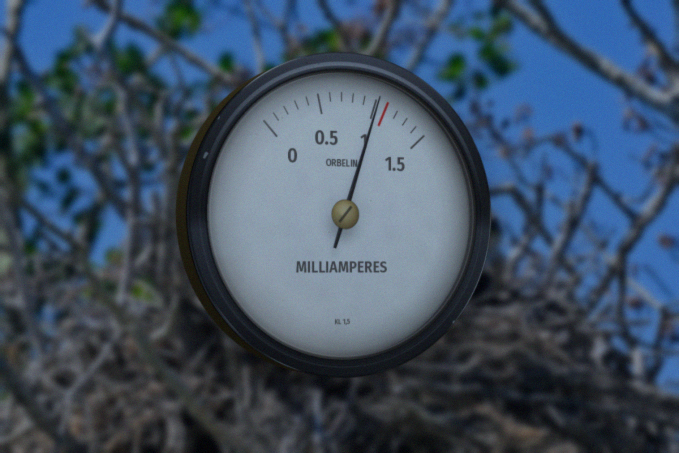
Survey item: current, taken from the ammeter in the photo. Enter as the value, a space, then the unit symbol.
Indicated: 1 mA
